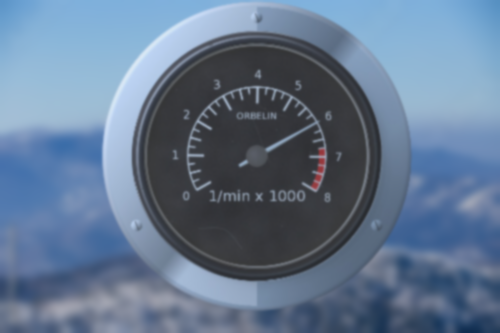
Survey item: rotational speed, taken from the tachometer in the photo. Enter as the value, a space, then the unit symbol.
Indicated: 6000 rpm
